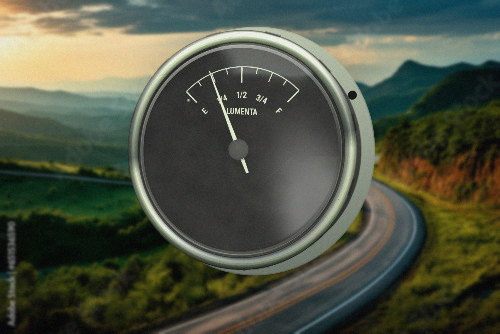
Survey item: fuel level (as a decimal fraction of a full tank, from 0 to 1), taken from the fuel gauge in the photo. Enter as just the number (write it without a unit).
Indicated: 0.25
